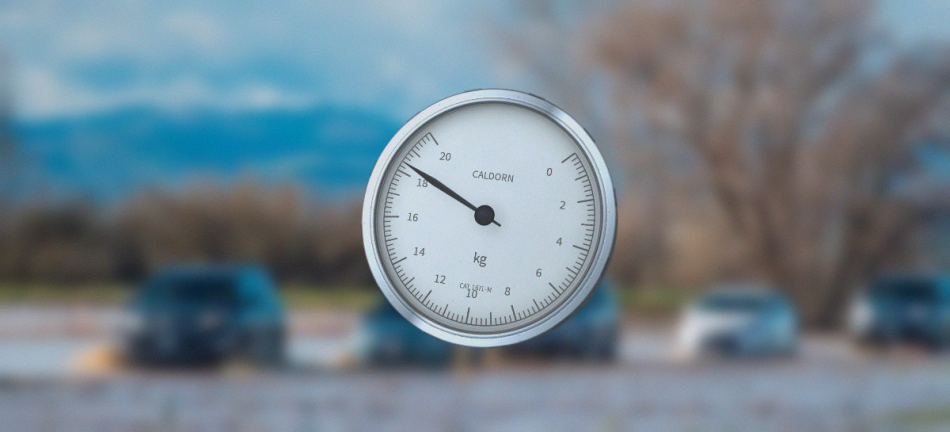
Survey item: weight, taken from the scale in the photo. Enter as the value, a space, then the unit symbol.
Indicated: 18.4 kg
